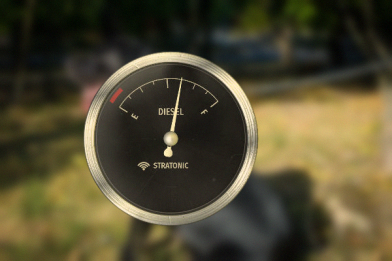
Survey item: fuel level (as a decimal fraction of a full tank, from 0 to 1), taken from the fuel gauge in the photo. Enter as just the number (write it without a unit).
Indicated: 0.625
